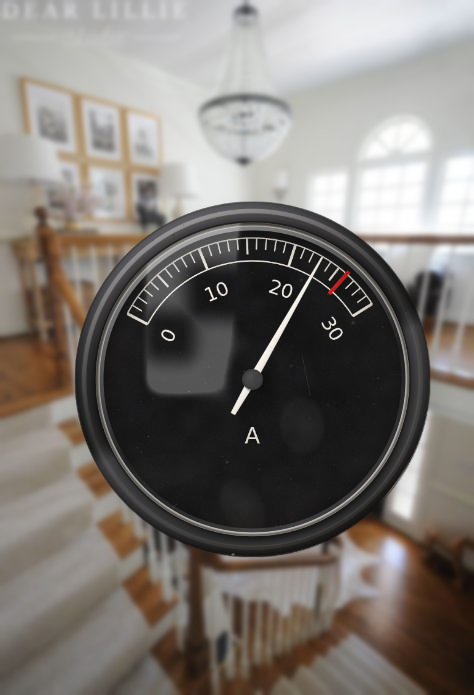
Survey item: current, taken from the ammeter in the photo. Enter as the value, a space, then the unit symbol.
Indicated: 23 A
